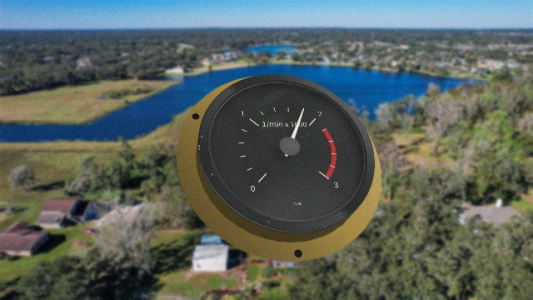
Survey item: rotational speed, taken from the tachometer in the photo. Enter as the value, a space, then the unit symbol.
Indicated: 1800 rpm
